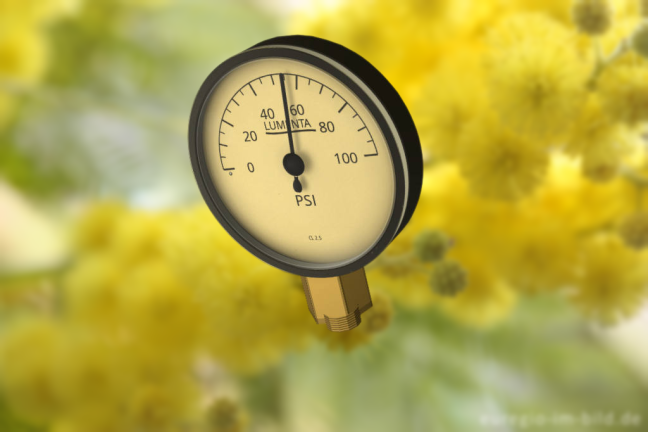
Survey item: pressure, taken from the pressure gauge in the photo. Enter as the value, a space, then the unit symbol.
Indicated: 55 psi
